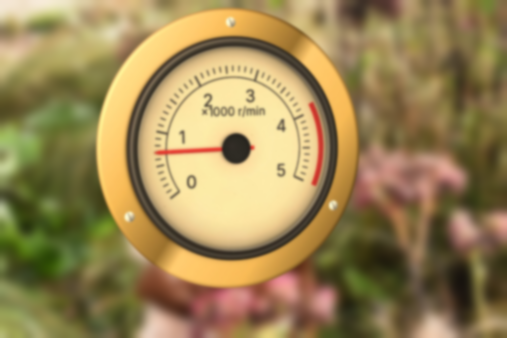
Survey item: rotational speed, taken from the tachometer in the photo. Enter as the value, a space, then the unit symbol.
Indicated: 700 rpm
